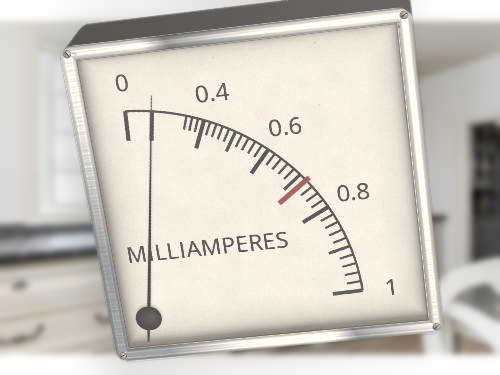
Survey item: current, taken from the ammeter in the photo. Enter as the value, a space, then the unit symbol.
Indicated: 0.2 mA
